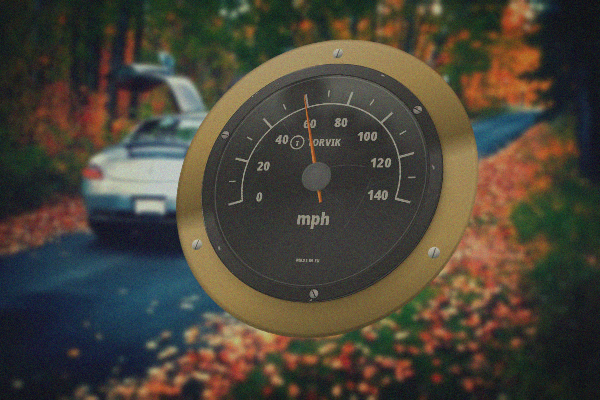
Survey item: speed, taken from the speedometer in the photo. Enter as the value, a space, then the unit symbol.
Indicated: 60 mph
